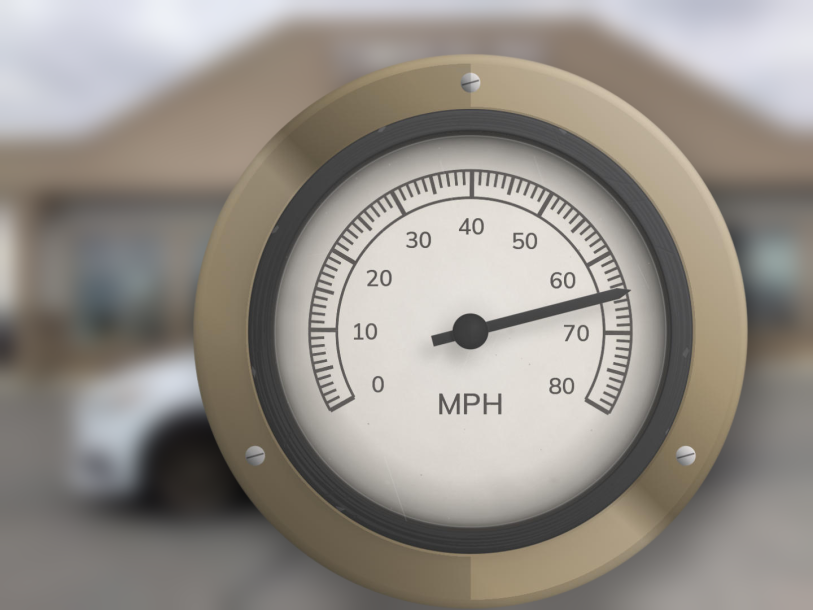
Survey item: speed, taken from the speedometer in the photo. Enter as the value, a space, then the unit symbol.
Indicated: 65 mph
